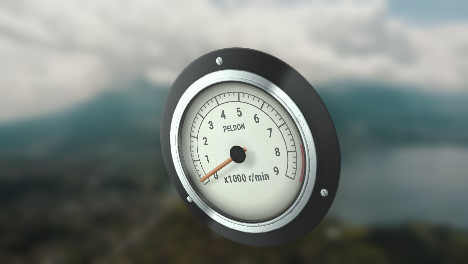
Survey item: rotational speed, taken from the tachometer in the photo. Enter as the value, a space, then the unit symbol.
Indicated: 200 rpm
